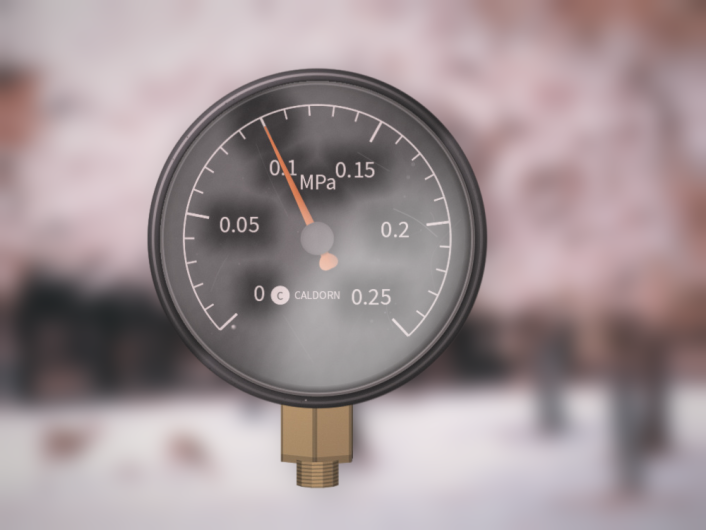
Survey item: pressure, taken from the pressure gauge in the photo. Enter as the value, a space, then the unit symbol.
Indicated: 0.1 MPa
